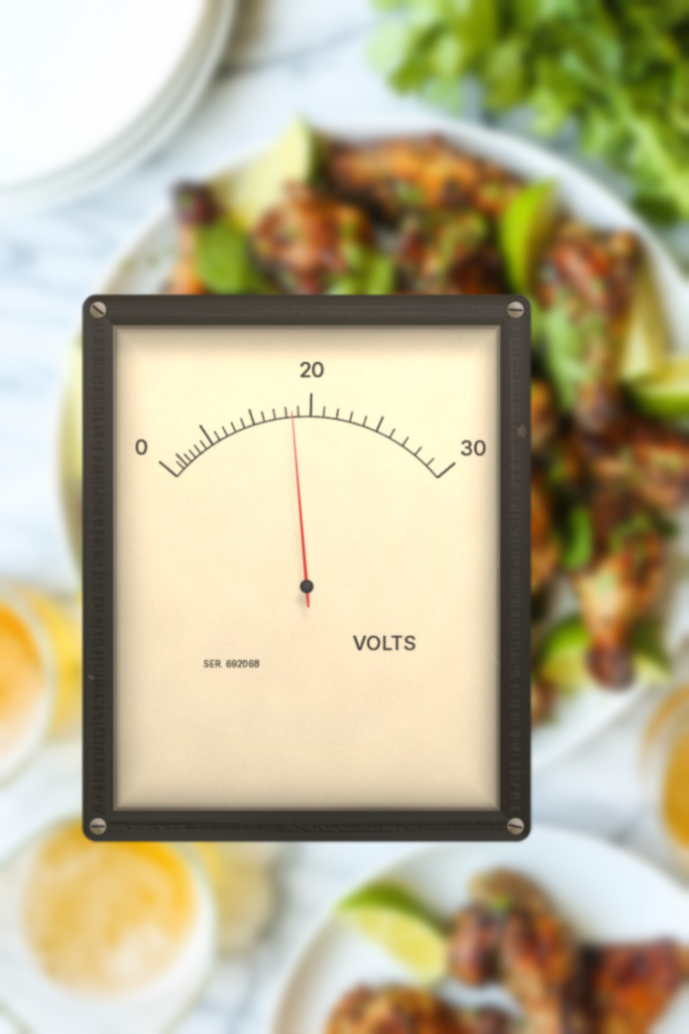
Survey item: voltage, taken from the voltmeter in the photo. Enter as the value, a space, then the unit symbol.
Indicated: 18.5 V
